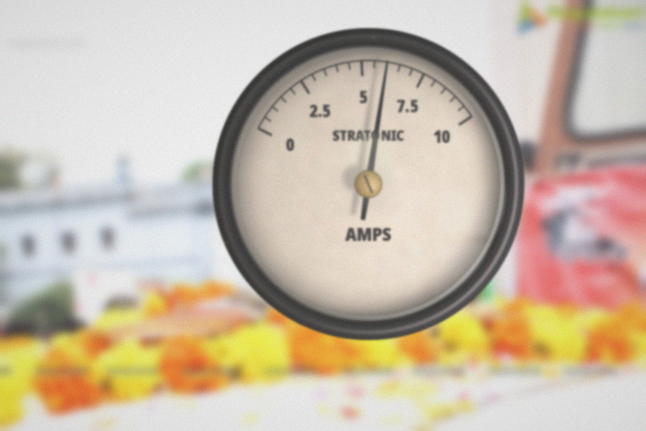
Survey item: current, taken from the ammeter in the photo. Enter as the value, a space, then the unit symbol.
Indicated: 6 A
